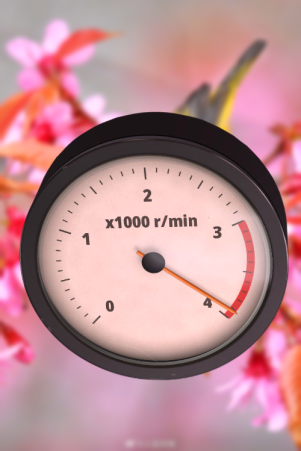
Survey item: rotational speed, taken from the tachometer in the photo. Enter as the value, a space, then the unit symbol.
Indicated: 3900 rpm
